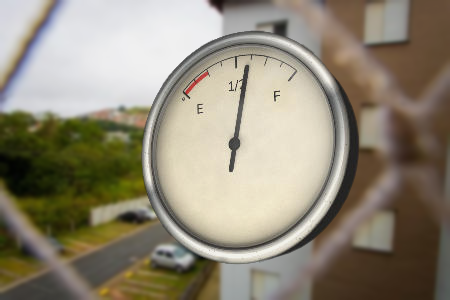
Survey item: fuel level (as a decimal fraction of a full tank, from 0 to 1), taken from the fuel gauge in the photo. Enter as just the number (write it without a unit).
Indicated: 0.625
